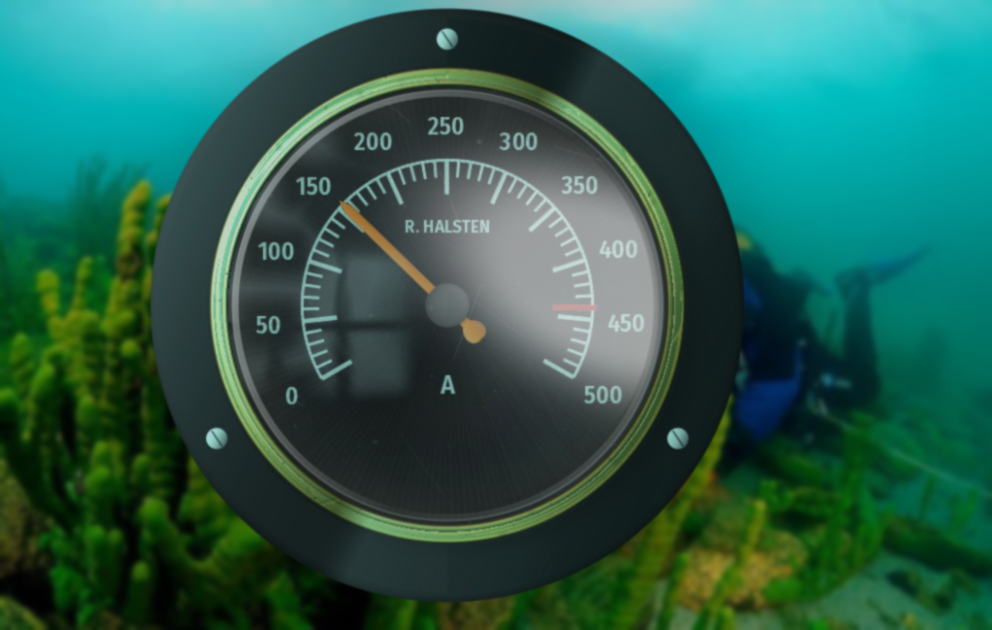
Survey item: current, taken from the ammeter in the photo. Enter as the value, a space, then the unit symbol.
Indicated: 155 A
